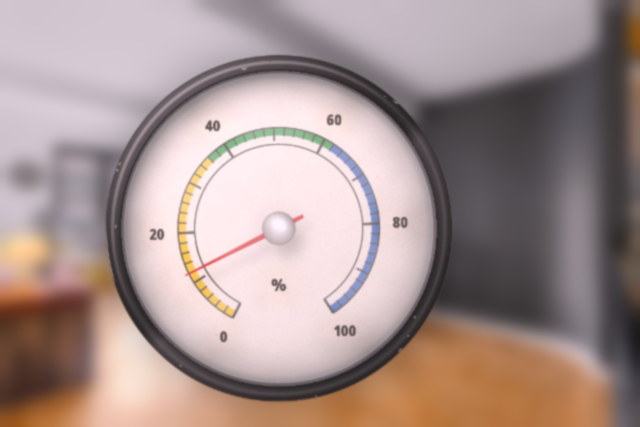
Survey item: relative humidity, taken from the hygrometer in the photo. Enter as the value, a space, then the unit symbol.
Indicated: 12 %
